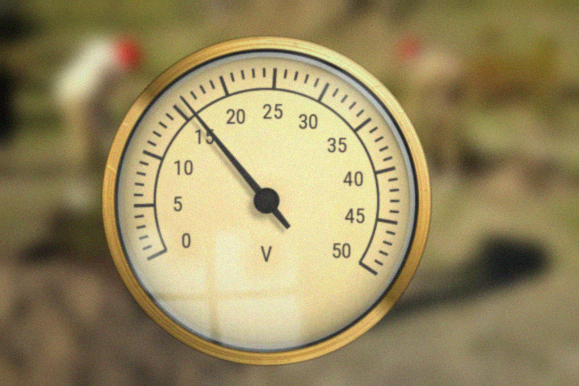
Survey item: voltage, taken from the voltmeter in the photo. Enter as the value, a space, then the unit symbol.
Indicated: 16 V
